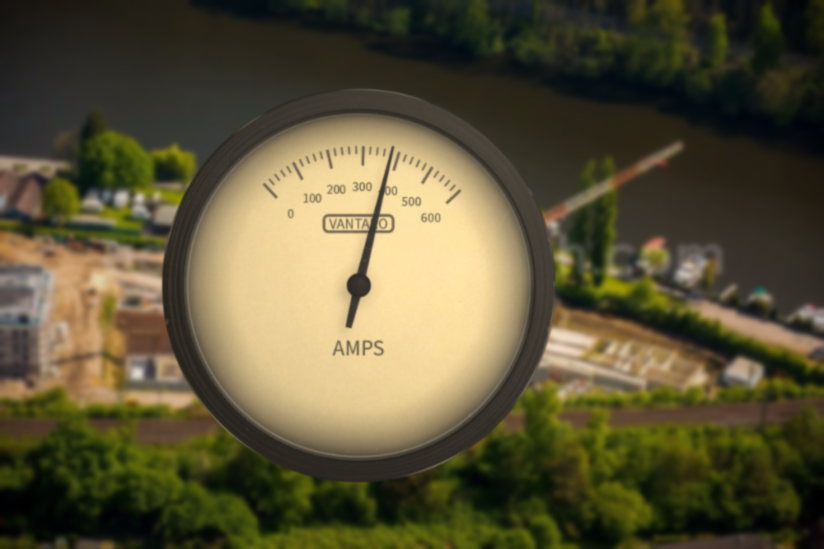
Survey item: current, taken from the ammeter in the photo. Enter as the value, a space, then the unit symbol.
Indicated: 380 A
